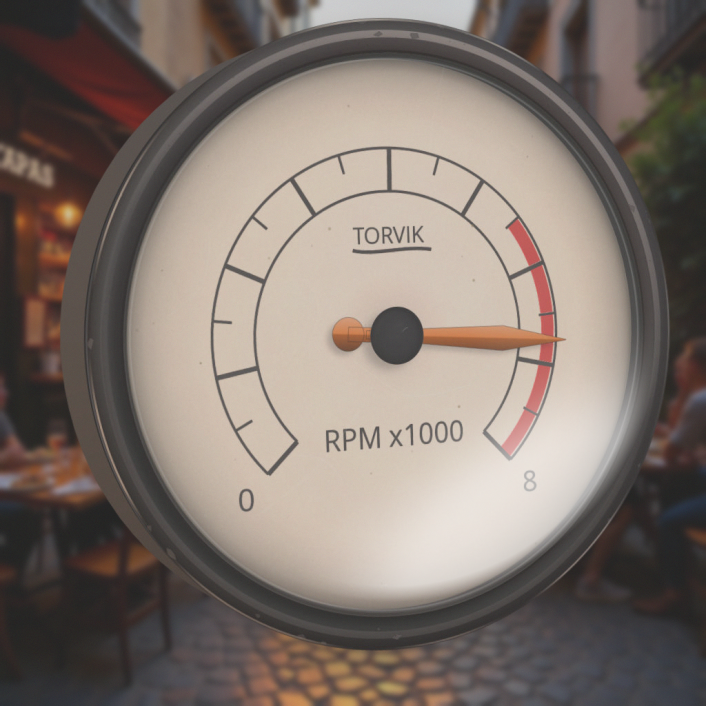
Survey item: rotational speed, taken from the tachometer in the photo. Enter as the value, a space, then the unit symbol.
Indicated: 6750 rpm
